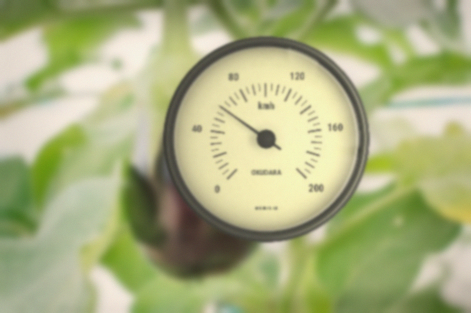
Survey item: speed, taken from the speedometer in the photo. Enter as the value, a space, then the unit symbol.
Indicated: 60 km/h
